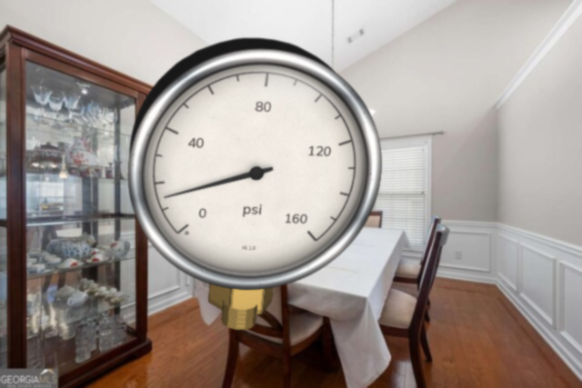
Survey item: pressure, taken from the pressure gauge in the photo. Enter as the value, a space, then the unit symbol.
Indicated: 15 psi
